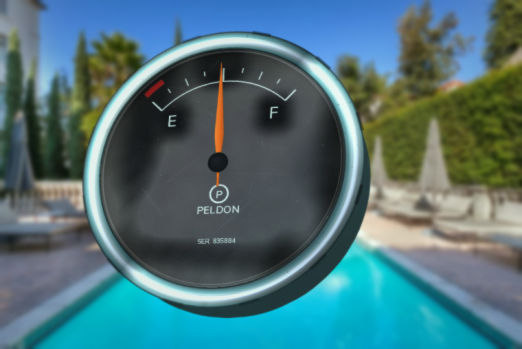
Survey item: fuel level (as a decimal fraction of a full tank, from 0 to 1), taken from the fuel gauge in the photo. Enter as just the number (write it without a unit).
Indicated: 0.5
